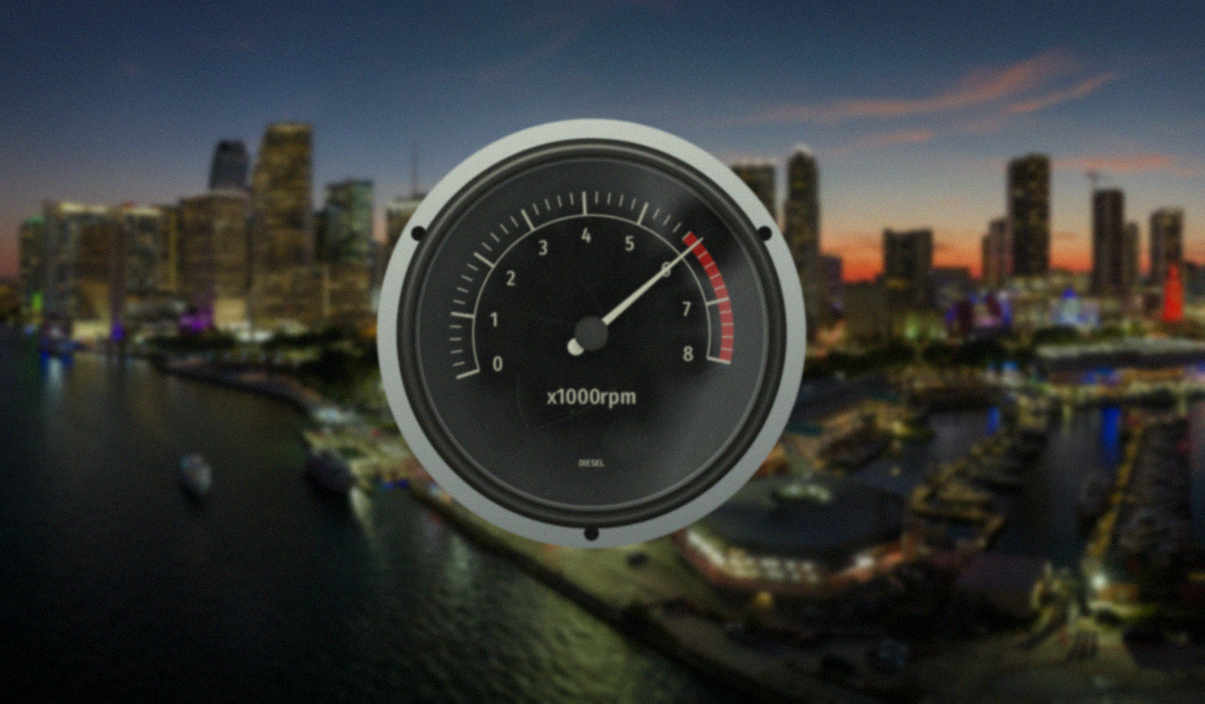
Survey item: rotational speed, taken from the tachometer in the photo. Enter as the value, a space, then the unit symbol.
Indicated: 6000 rpm
